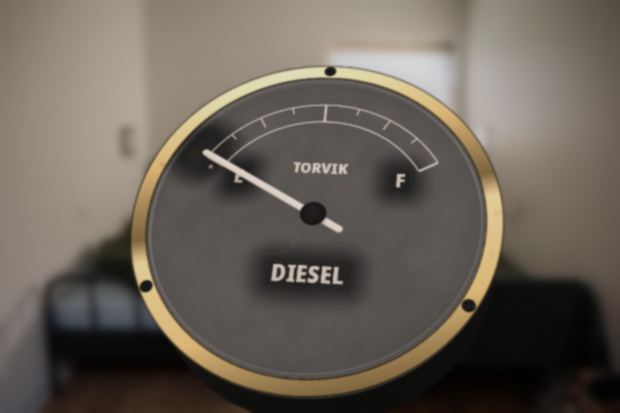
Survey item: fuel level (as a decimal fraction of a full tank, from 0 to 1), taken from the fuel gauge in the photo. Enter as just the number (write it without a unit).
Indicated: 0
